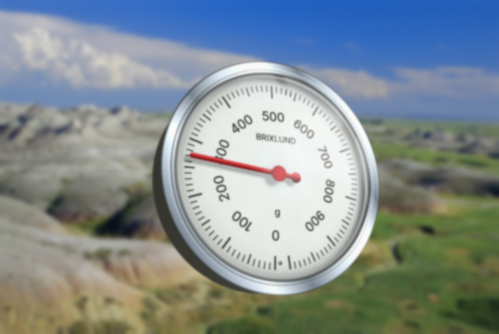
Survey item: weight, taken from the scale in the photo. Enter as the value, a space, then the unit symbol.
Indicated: 270 g
